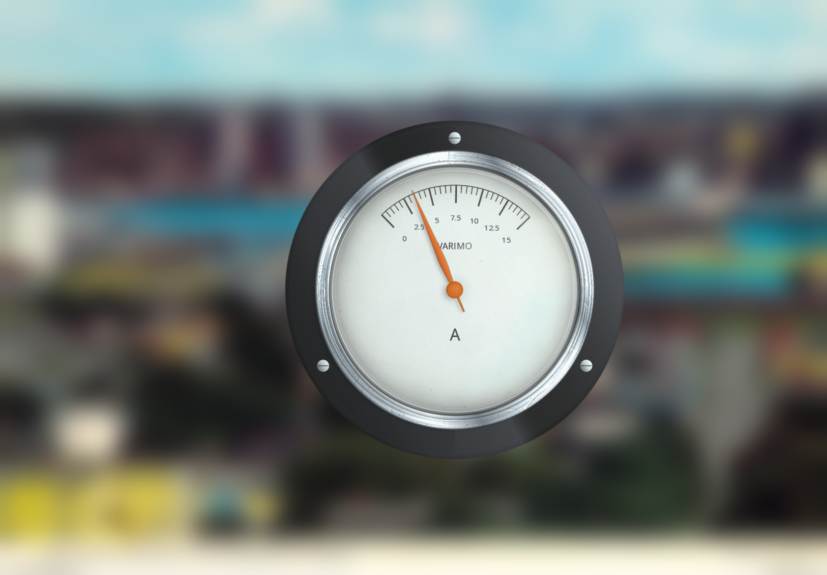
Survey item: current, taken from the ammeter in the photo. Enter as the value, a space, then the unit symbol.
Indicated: 3.5 A
